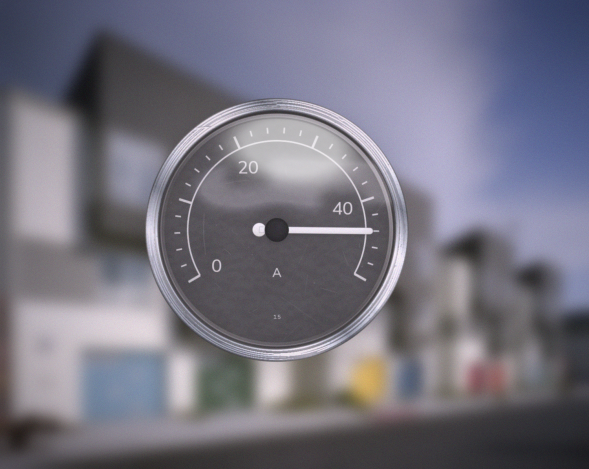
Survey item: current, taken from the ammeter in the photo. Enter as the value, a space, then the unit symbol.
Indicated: 44 A
